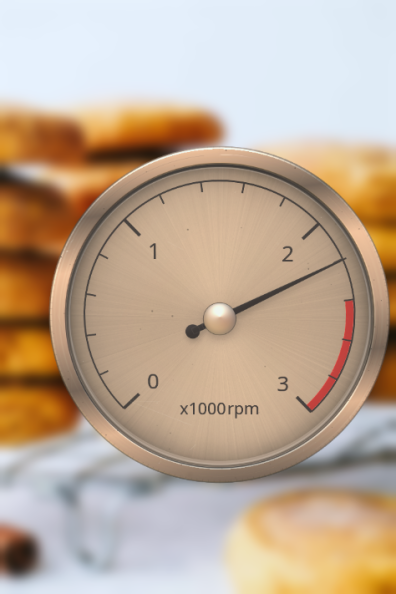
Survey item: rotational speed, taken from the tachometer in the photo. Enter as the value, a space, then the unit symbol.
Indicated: 2200 rpm
